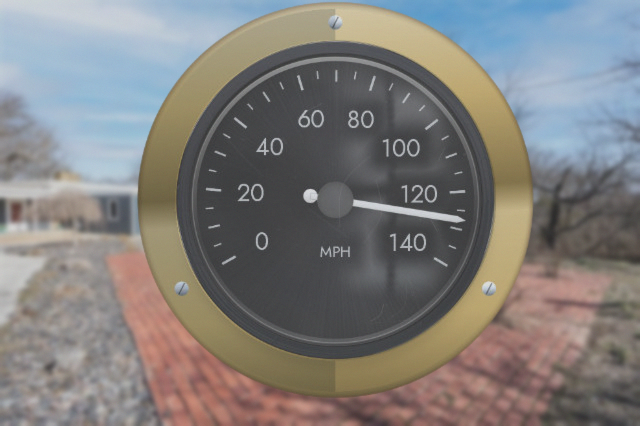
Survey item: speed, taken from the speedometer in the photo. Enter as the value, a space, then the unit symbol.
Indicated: 127.5 mph
